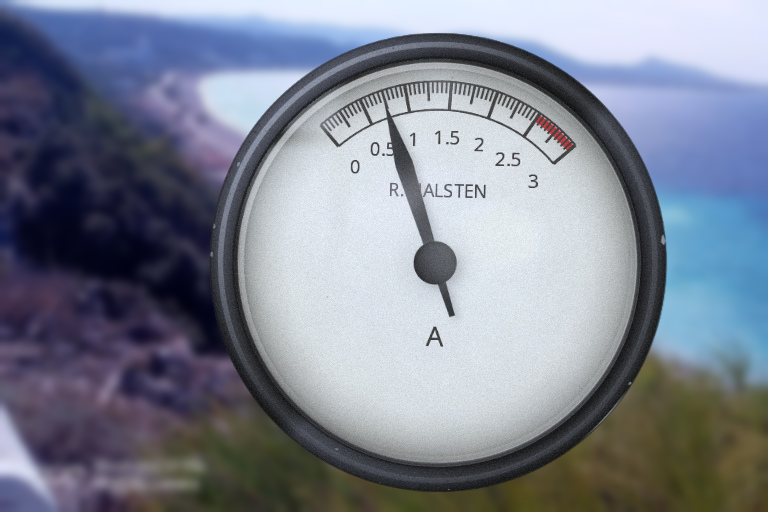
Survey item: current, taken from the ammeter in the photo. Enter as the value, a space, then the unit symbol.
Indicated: 0.75 A
